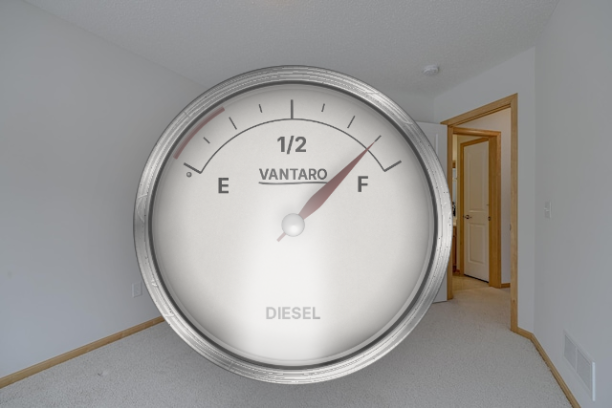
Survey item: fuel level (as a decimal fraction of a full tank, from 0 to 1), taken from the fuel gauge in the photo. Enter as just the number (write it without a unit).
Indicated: 0.875
